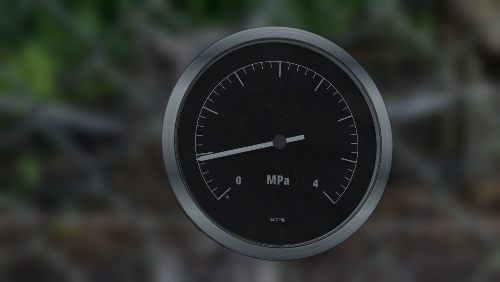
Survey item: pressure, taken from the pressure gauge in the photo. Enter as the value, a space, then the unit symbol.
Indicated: 0.45 MPa
